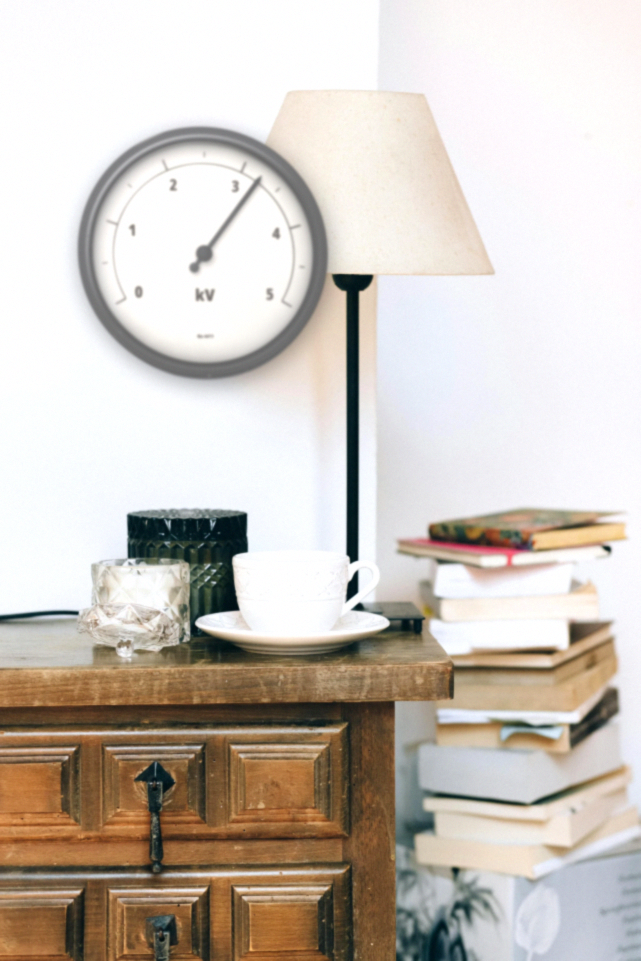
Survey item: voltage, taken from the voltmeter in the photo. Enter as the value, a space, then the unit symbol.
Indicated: 3.25 kV
